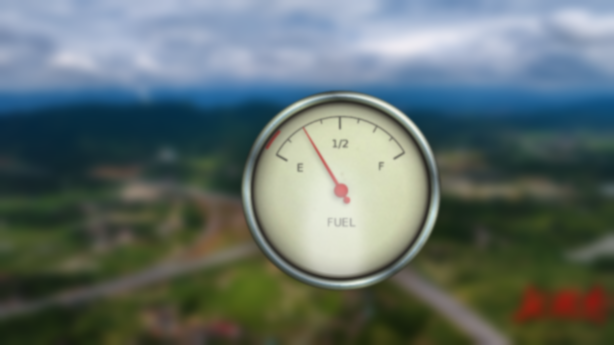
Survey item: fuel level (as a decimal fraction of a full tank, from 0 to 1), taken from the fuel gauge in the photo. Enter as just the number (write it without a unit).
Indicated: 0.25
